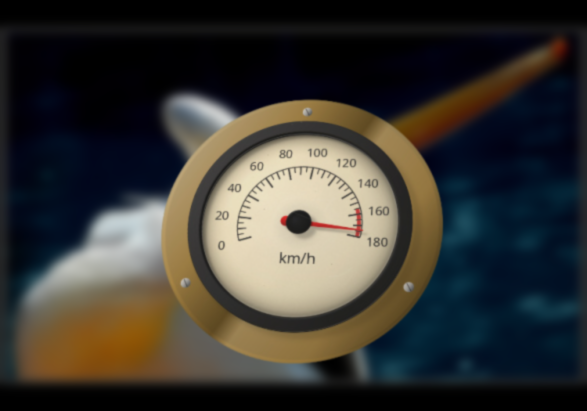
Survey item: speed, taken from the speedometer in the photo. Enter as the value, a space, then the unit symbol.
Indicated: 175 km/h
